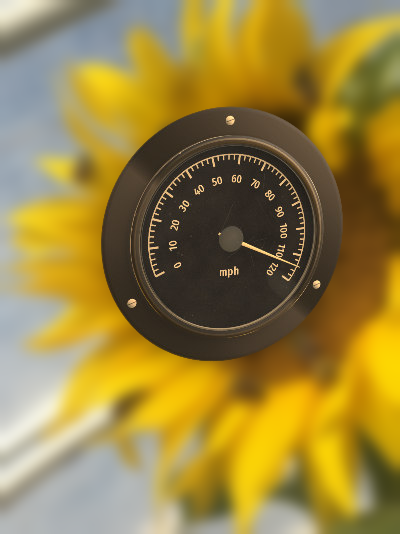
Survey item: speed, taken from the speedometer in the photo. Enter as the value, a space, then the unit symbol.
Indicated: 114 mph
